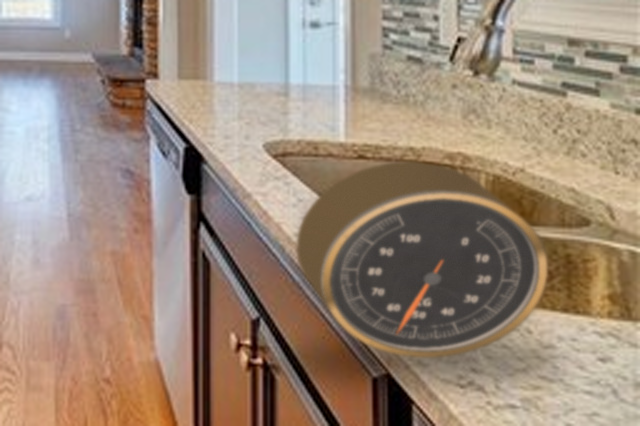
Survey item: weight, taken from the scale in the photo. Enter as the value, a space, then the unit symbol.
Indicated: 55 kg
